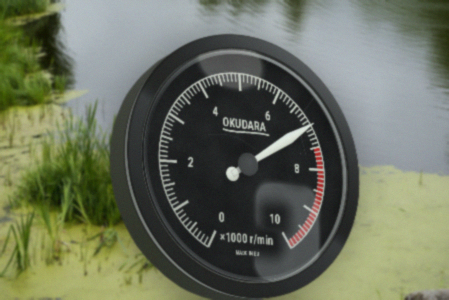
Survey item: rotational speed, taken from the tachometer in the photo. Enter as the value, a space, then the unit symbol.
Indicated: 7000 rpm
